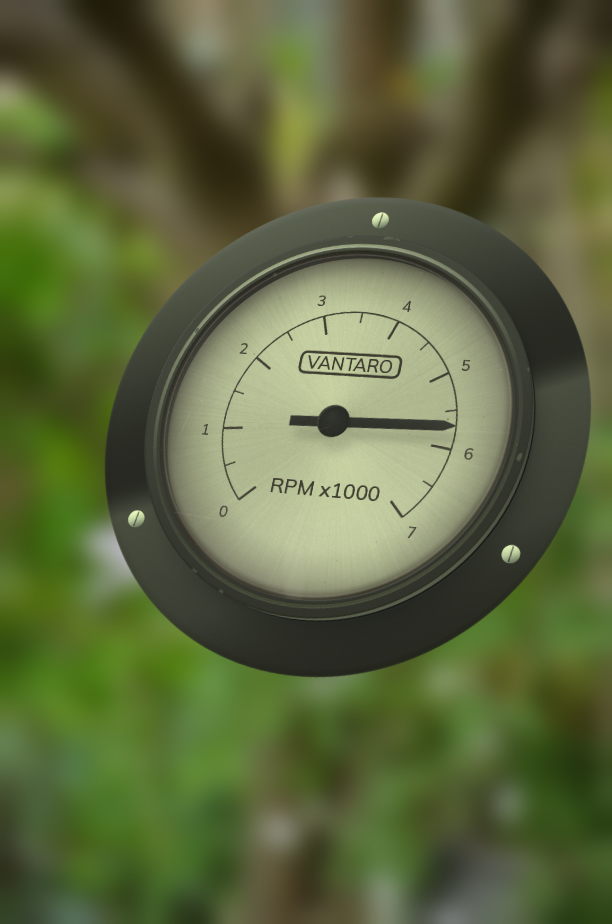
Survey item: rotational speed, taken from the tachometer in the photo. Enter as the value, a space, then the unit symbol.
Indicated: 5750 rpm
